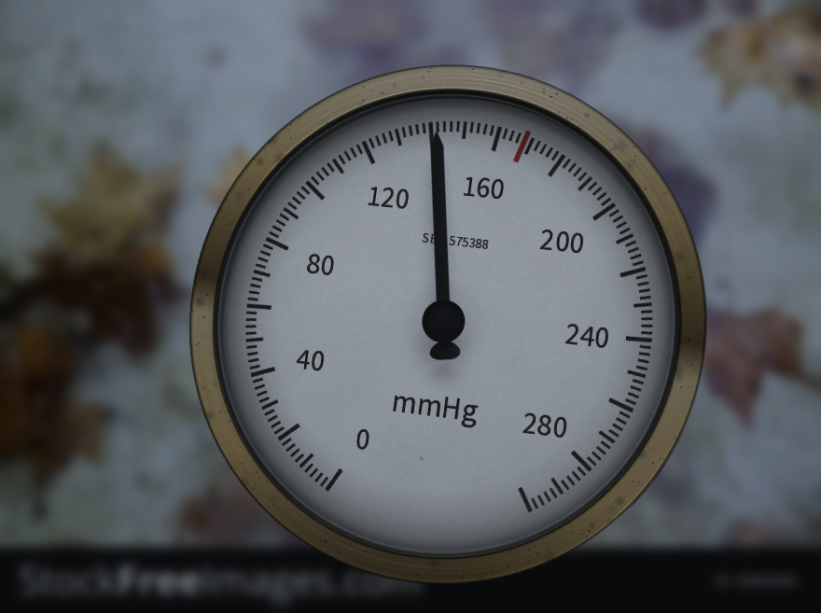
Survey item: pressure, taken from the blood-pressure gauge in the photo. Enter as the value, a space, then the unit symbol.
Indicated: 142 mmHg
